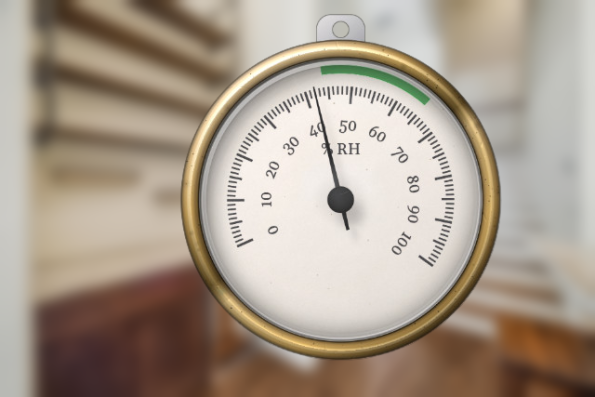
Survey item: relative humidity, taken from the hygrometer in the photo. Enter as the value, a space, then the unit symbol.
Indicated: 42 %
